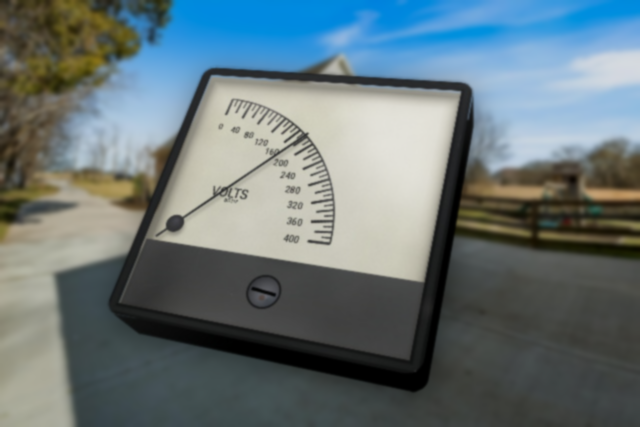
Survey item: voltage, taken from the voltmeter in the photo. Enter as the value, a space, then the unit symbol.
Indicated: 180 V
